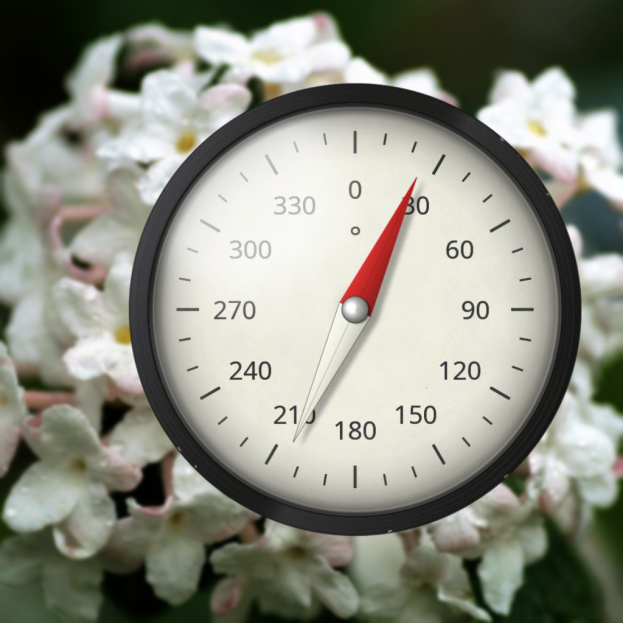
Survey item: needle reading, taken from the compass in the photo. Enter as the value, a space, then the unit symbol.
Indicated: 25 °
